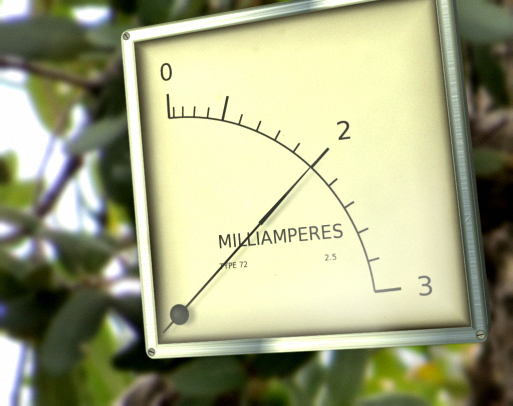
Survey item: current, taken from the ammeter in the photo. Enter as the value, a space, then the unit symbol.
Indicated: 2 mA
